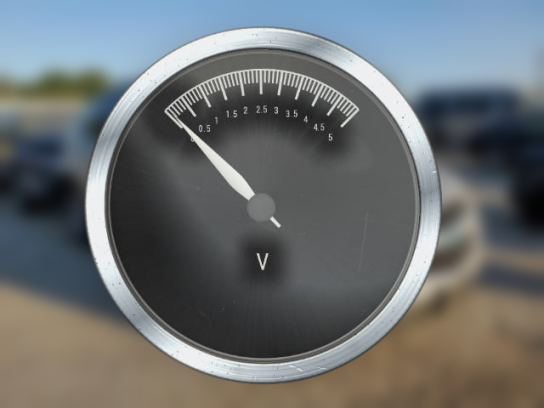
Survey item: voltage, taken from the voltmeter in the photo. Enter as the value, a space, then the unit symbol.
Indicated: 0.1 V
